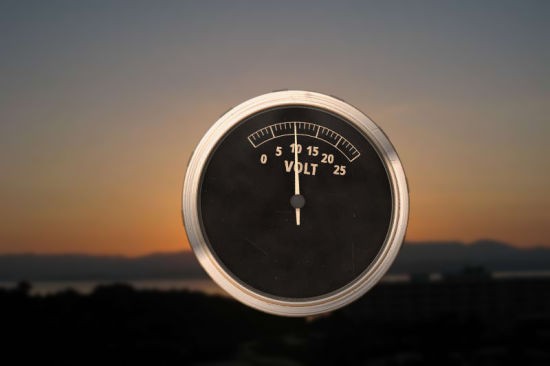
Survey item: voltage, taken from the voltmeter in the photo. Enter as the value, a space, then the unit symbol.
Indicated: 10 V
